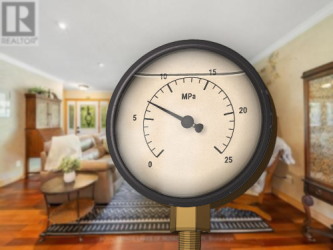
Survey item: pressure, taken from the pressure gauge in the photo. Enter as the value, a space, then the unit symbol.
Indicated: 7 MPa
